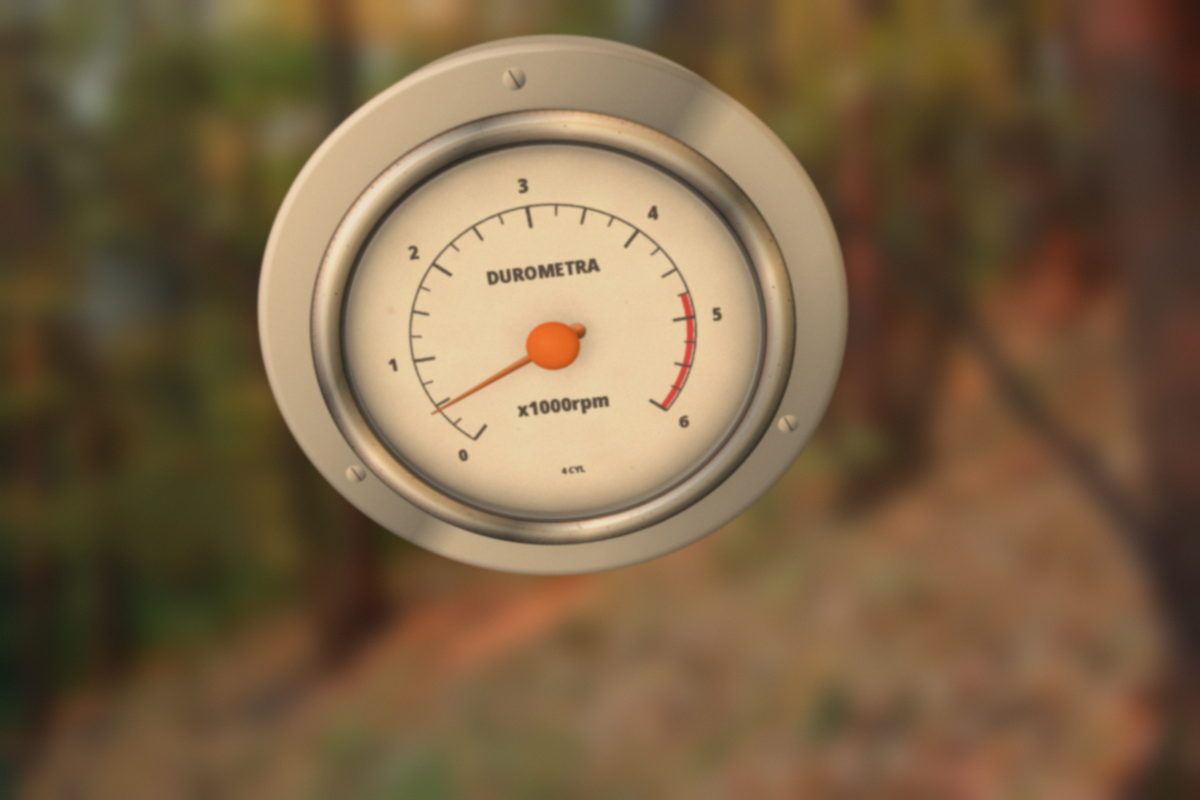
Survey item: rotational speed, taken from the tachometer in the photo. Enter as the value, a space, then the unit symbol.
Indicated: 500 rpm
